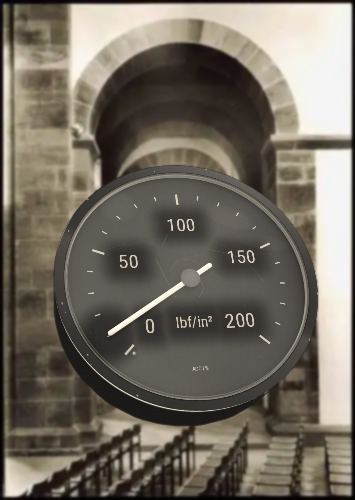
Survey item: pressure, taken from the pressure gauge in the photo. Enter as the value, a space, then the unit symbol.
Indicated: 10 psi
